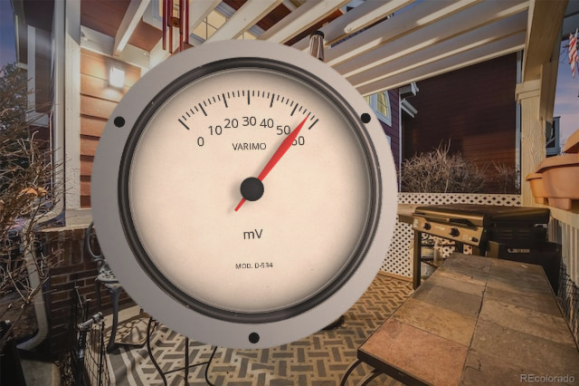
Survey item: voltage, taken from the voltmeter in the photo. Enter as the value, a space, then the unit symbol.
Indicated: 56 mV
